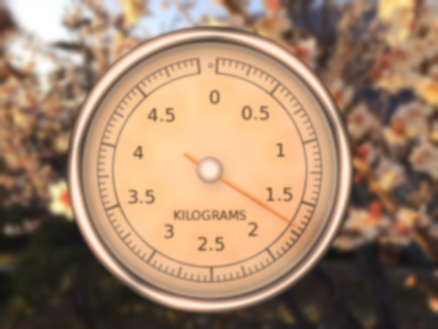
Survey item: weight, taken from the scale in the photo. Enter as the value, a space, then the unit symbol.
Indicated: 1.7 kg
